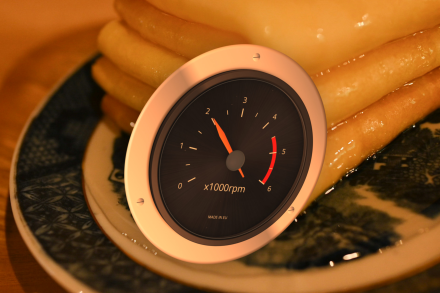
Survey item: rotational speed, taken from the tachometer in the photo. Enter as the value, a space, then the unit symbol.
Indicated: 2000 rpm
